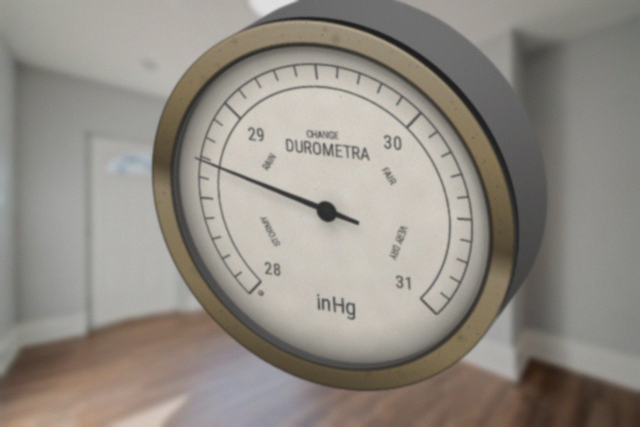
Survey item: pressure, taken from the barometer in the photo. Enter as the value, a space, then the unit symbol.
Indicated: 28.7 inHg
